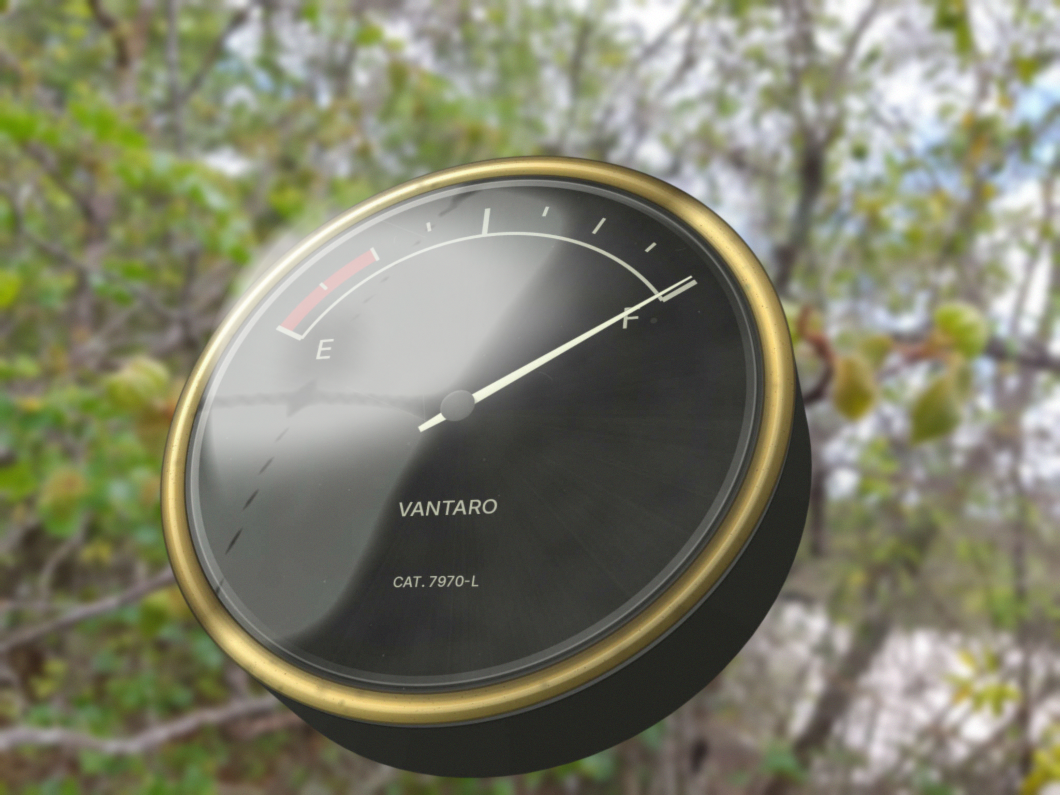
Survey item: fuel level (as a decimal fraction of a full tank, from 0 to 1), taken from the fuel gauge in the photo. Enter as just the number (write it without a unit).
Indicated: 1
